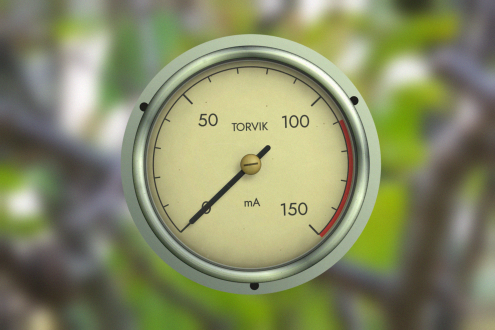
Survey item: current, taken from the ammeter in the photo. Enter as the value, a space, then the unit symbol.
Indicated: 0 mA
